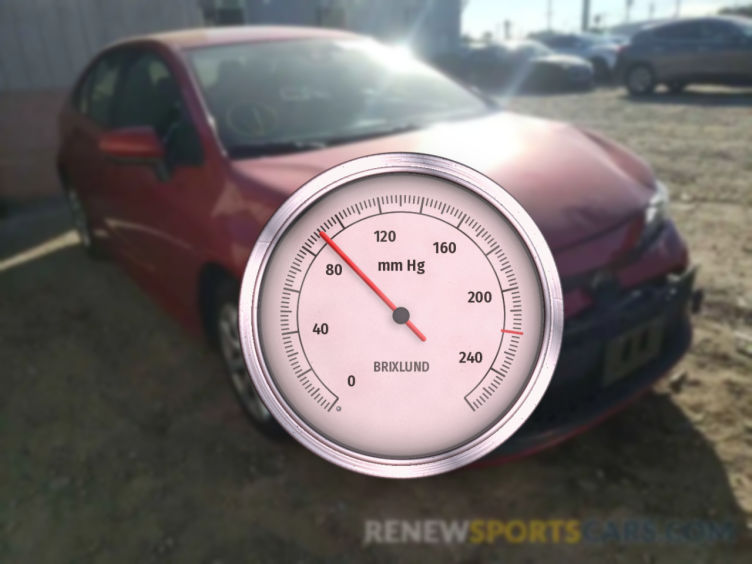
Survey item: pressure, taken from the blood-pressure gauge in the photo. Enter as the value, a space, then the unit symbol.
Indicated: 90 mmHg
